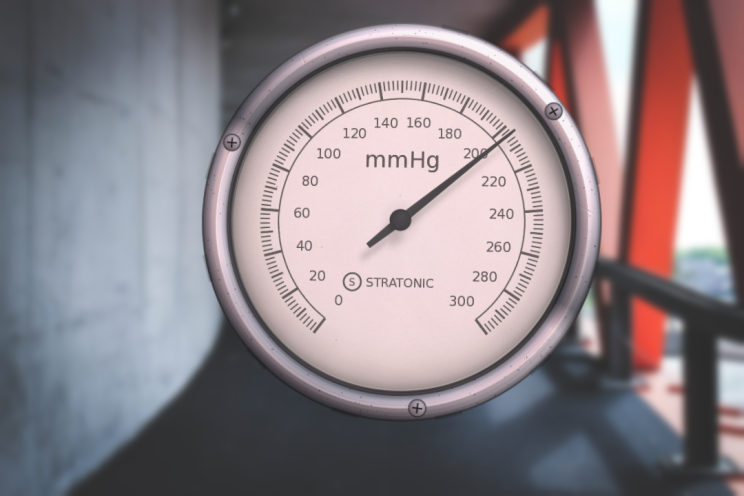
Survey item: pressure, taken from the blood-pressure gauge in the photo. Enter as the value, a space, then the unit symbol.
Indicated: 204 mmHg
